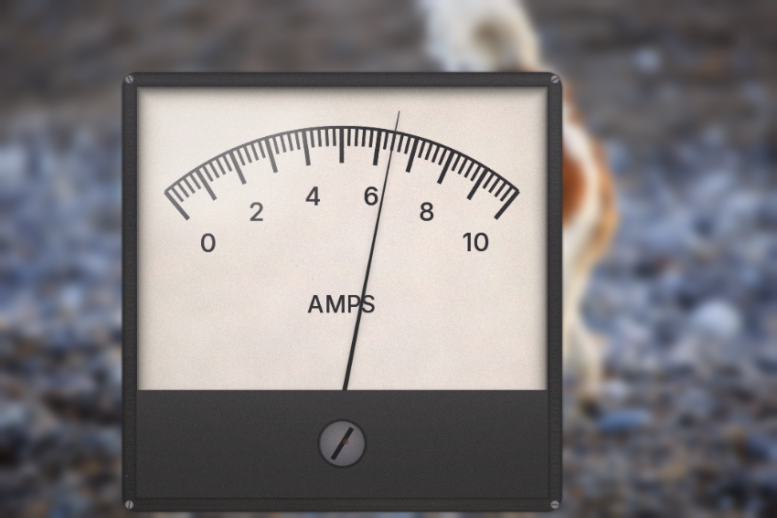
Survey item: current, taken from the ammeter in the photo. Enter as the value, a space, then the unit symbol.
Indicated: 6.4 A
